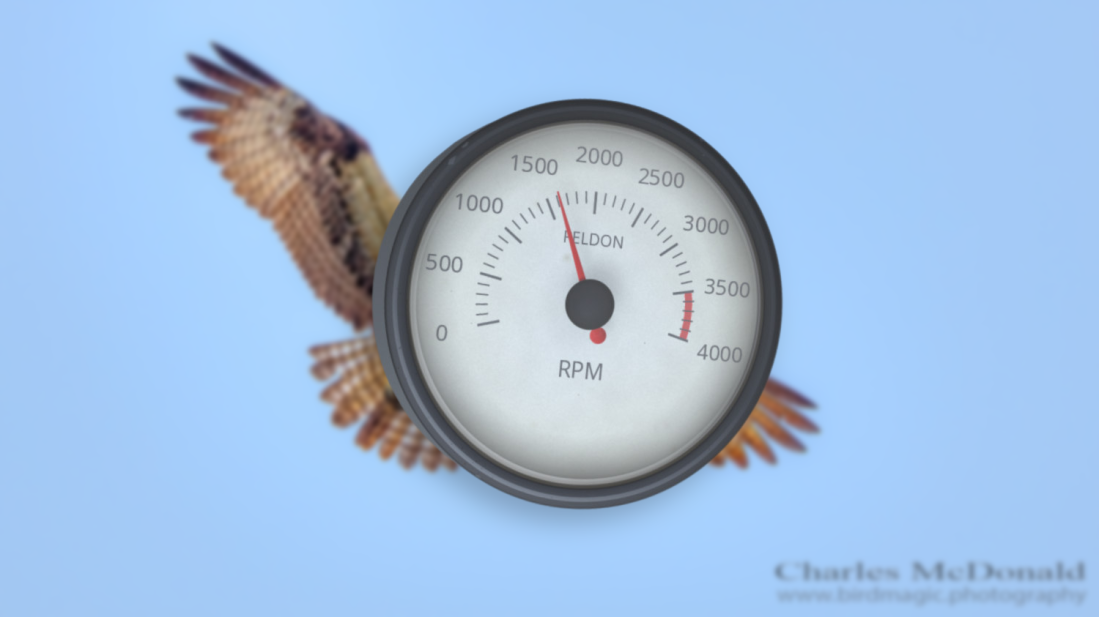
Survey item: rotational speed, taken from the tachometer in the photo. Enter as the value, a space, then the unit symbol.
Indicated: 1600 rpm
